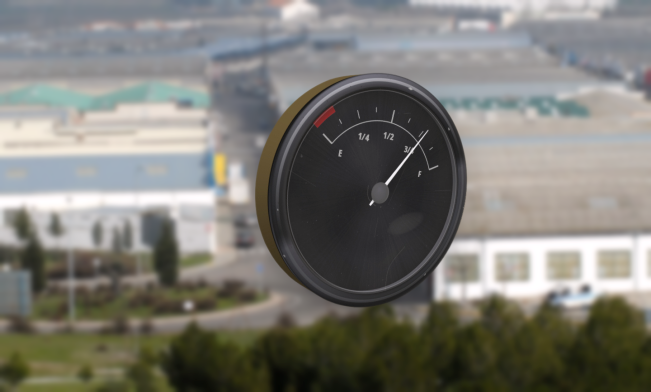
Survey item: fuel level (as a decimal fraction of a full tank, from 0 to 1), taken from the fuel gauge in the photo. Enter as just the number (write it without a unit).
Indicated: 0.75
